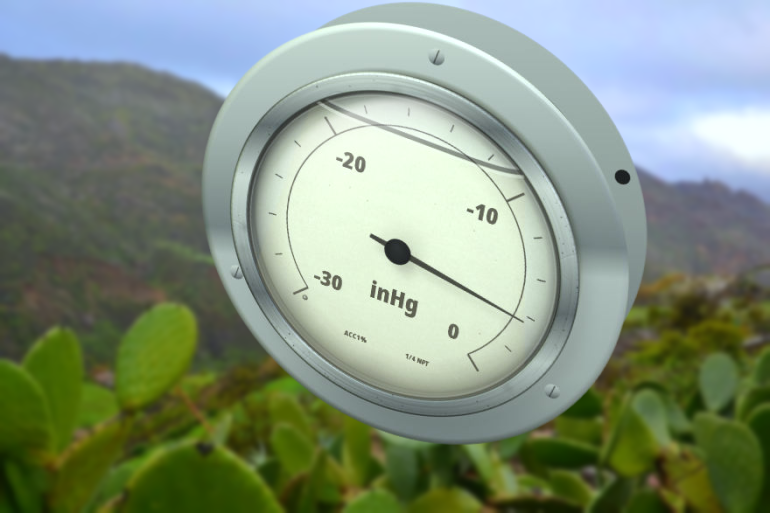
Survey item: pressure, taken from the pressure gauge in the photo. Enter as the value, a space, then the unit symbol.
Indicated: -4 inHg
